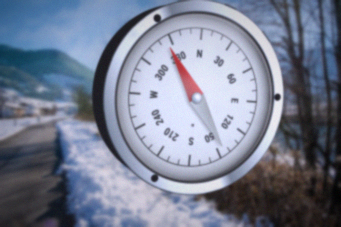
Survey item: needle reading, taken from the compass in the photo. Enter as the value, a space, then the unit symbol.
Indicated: 325 °
